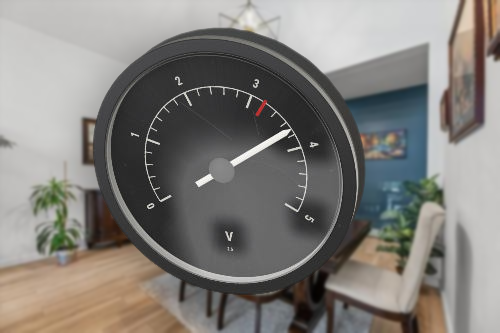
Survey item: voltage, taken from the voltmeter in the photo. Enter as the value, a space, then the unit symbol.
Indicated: 3.7 V
